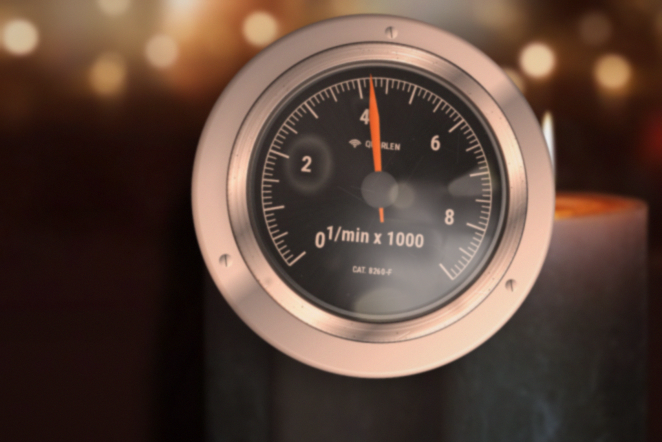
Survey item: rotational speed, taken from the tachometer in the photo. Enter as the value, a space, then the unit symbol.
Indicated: 4200 rpm
